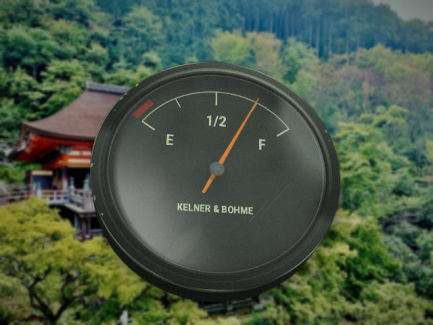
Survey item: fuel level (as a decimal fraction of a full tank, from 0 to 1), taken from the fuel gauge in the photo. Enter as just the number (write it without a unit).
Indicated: 0.75
